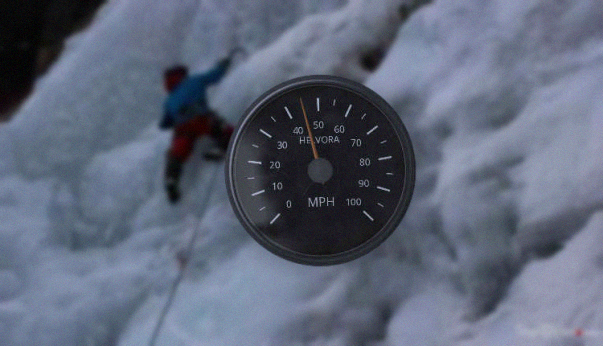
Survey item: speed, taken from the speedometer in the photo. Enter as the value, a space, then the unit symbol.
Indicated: 45 mph
